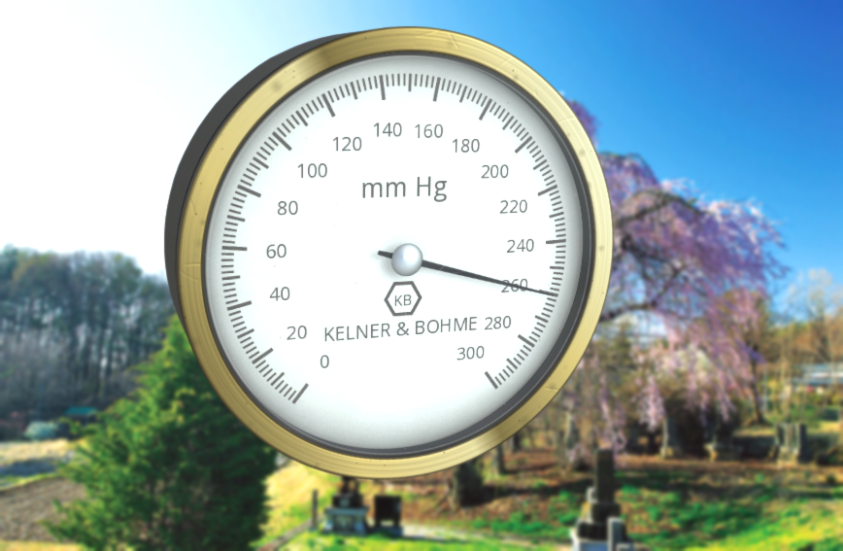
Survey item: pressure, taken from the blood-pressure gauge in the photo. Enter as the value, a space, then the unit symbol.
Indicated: 260 mmHg
